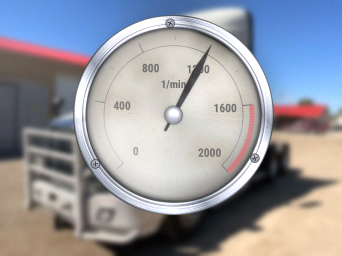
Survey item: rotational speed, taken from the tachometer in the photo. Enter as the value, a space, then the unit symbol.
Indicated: 1200 rpm
